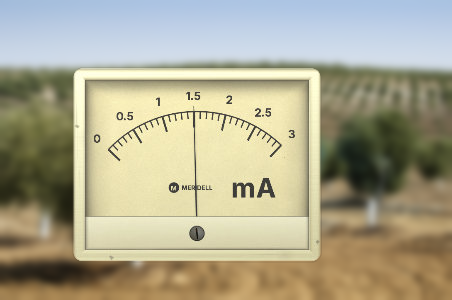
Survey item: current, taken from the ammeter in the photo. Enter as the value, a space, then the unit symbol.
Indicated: 1.5 mA
